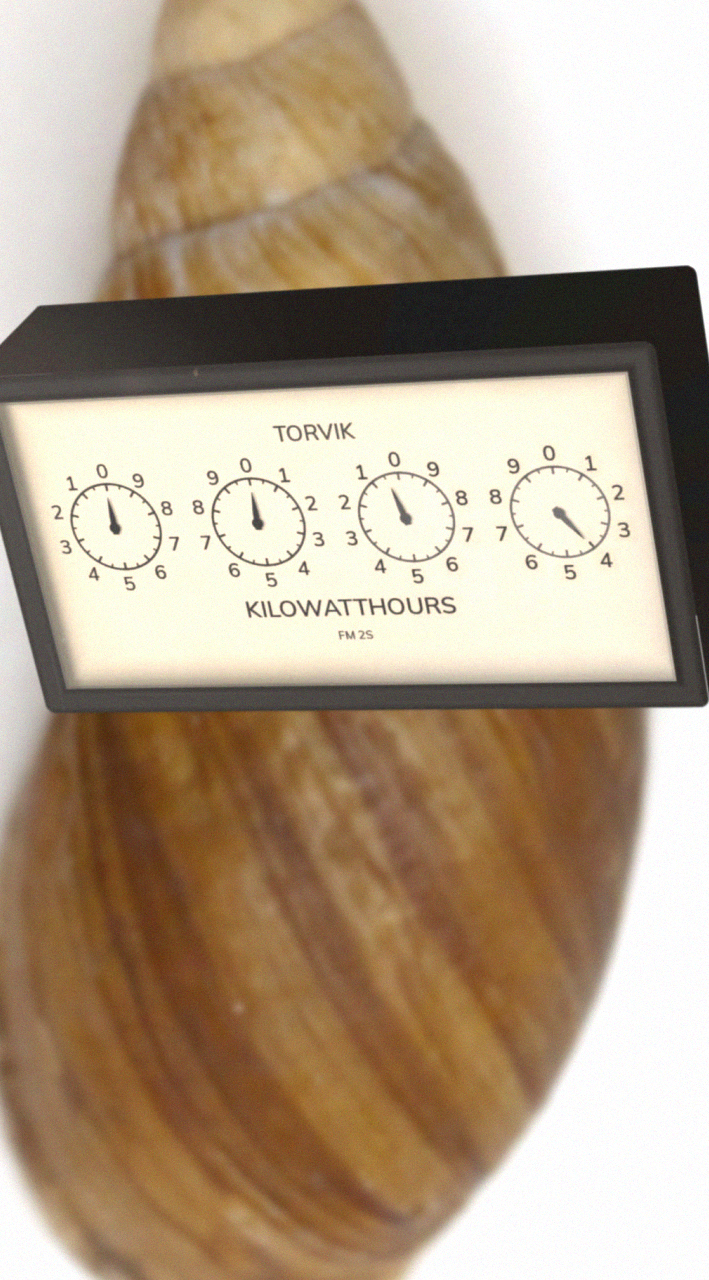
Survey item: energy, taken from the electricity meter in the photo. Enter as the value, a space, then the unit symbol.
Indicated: 4 kWh
